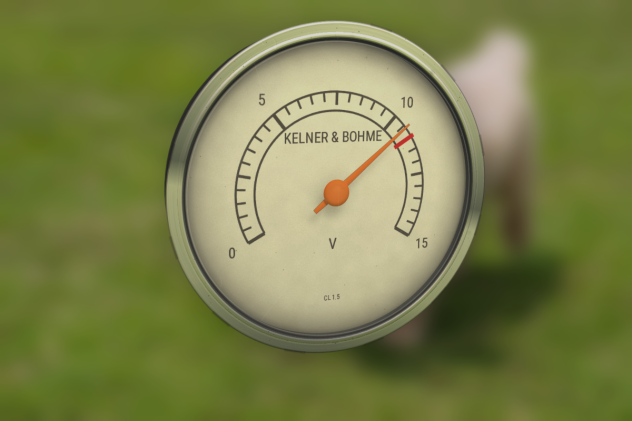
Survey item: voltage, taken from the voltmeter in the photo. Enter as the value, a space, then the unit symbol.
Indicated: 10.5 V
